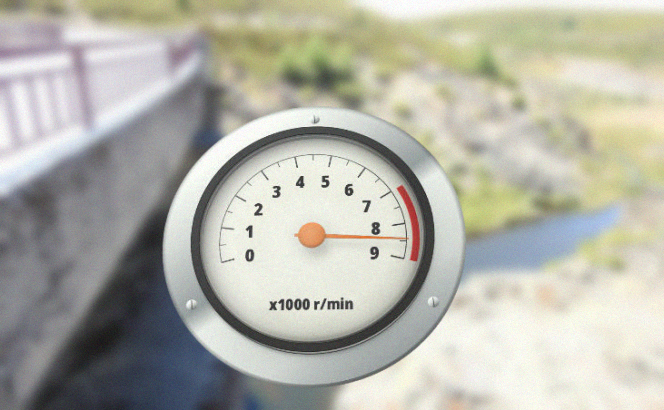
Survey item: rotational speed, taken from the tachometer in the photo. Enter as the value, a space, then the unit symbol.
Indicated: 8500 rpm
